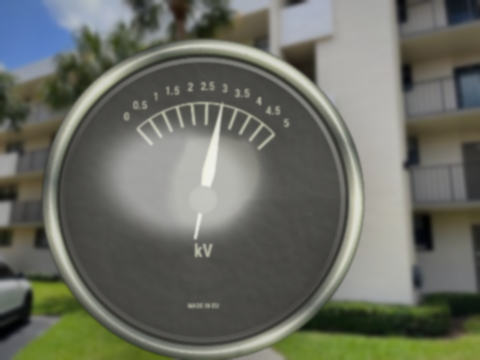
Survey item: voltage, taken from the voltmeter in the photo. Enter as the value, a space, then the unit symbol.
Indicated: 3 kV
